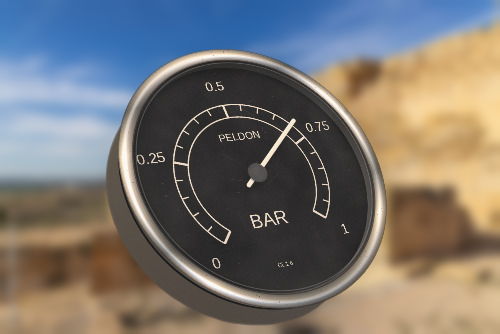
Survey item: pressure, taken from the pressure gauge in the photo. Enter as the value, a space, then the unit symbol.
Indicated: 0.7 bar
